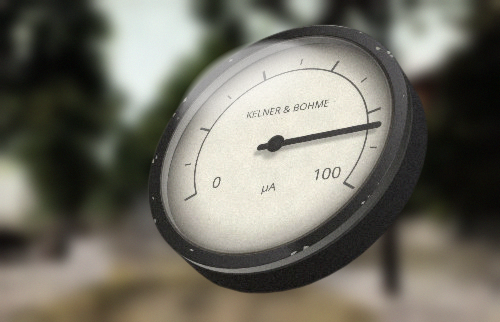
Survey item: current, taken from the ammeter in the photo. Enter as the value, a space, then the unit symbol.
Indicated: 85 µA
